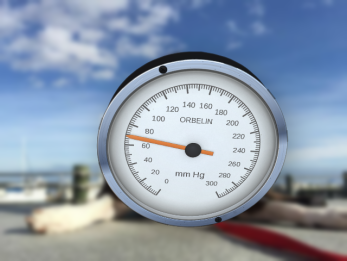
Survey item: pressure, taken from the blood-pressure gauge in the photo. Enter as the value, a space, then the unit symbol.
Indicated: 70 mmHg
